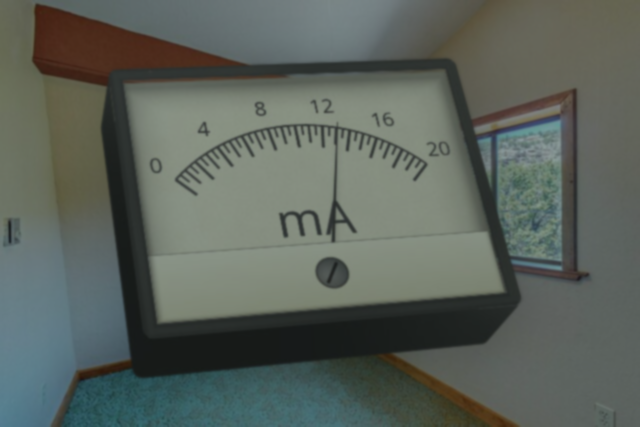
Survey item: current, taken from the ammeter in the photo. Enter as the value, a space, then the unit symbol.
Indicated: 13 mA
